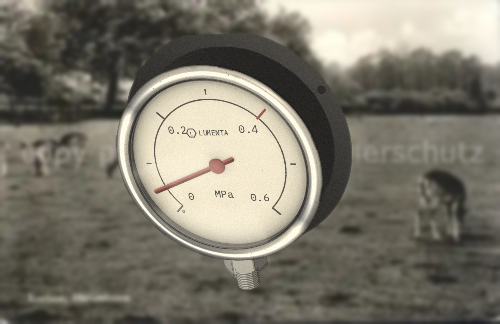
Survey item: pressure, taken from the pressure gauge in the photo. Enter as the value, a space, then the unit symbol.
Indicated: 0.05 MPa
